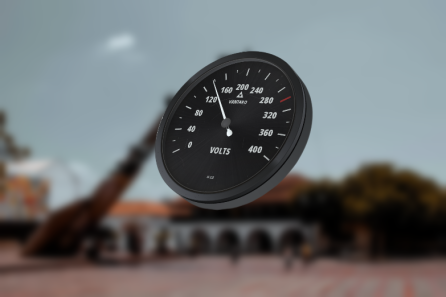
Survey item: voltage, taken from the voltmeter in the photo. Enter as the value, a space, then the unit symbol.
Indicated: 140 V
